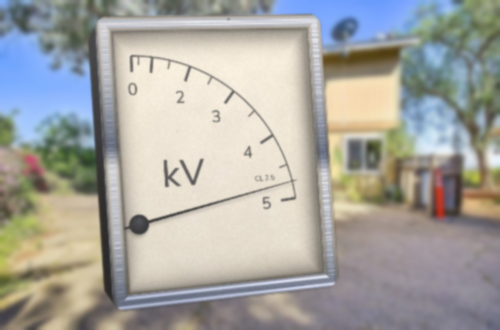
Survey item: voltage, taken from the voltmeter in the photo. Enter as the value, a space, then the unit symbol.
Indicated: 4.75 kV
